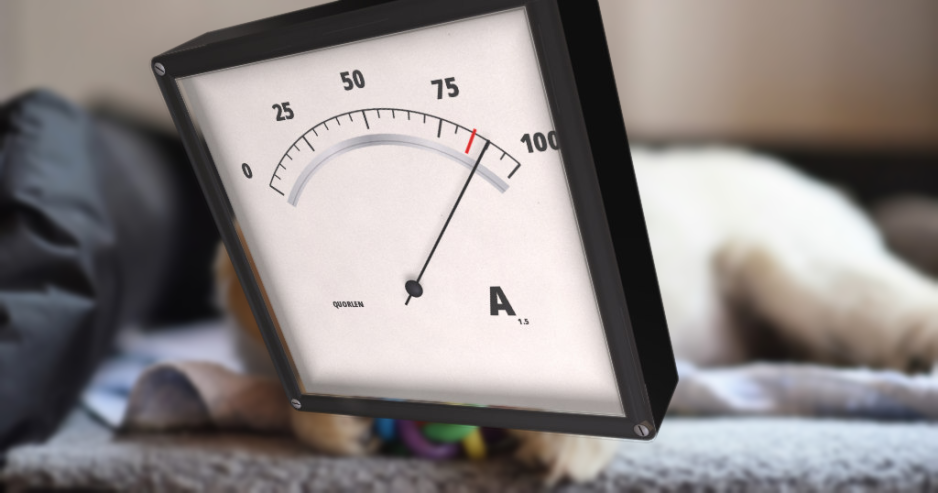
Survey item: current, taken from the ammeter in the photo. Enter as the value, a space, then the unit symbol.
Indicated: 90 A
